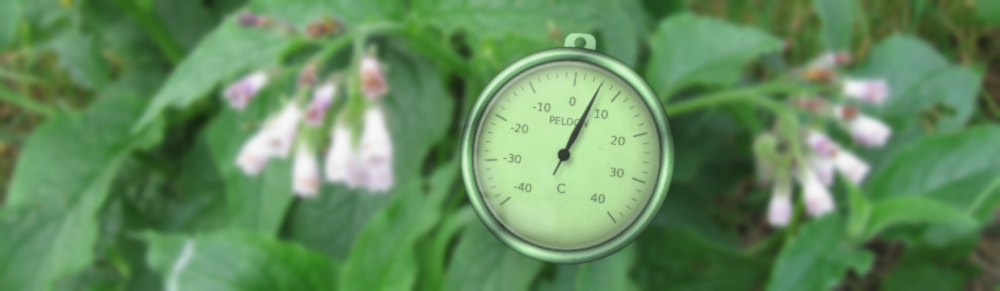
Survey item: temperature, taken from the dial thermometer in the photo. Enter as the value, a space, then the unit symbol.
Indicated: 6 °C
